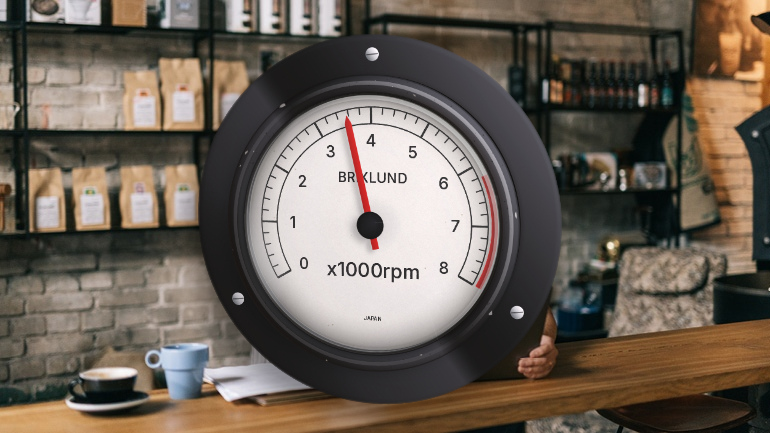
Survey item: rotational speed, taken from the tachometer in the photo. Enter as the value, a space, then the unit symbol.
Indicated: 3600 rpm
